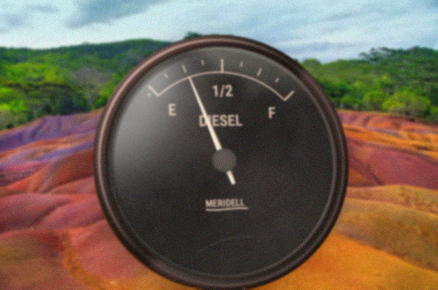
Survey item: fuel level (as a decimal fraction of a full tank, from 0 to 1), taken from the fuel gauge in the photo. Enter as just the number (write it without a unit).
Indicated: 0.25
